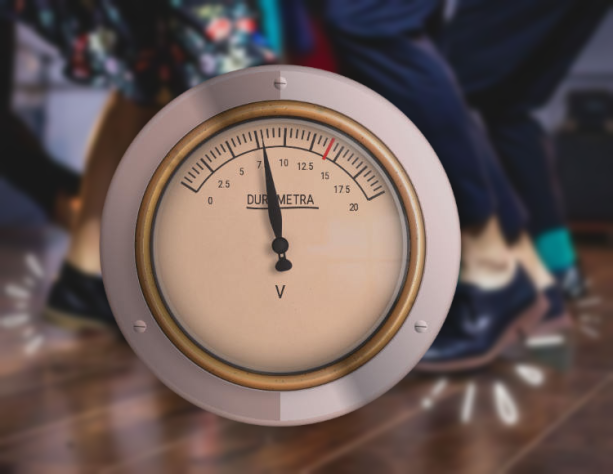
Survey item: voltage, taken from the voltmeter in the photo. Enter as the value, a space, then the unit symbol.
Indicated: 8 V
